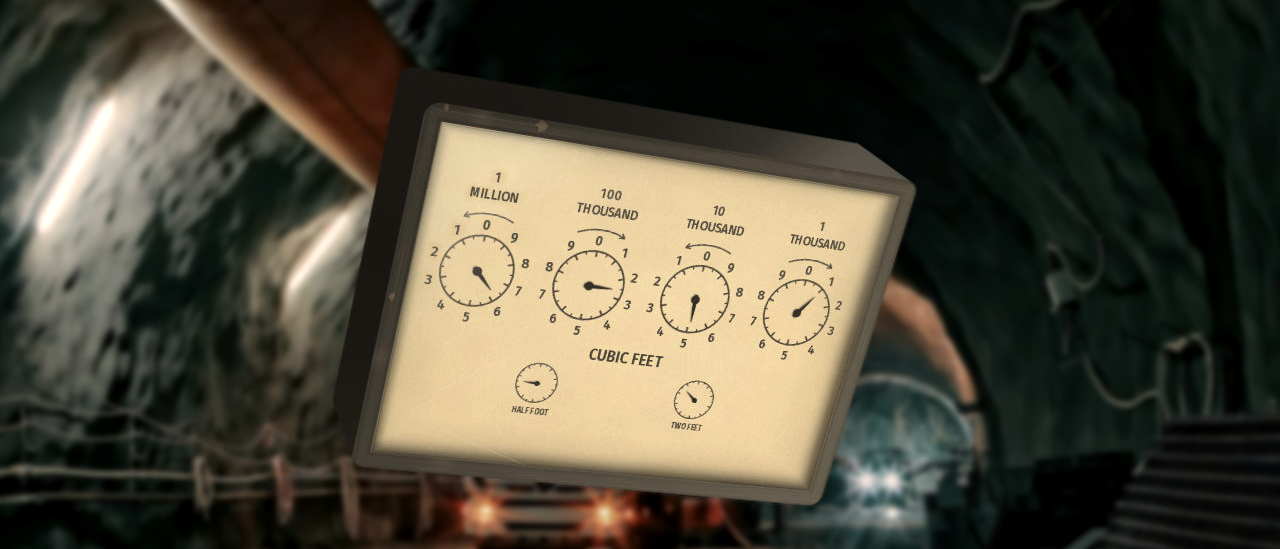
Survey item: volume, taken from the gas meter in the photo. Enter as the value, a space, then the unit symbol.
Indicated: 625100 ft³
